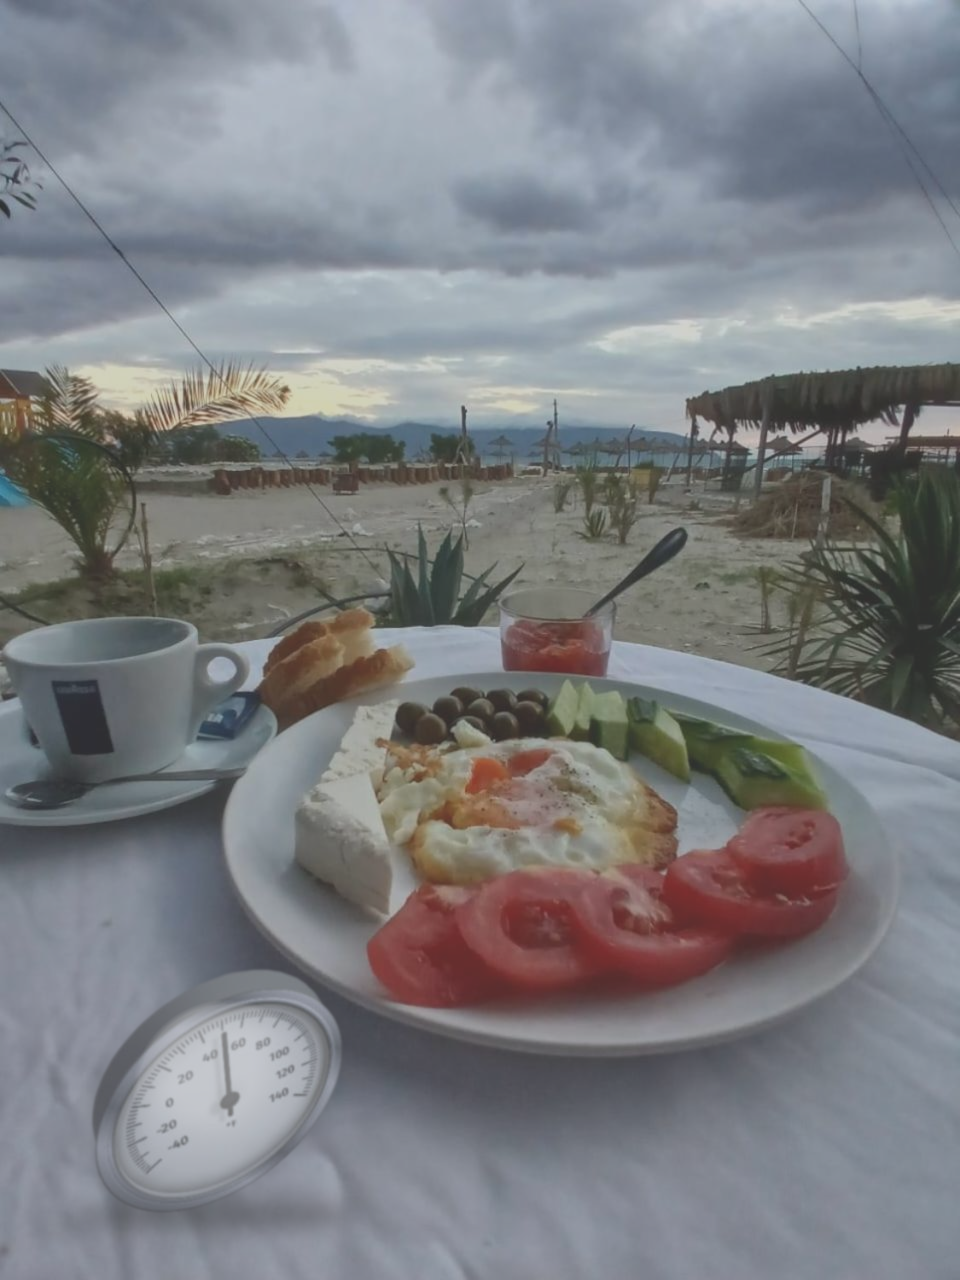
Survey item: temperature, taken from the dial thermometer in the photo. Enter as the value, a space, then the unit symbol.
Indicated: 50 °F
